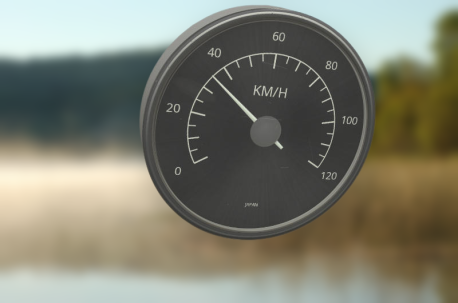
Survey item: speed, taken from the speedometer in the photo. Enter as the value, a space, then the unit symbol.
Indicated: 35 km/h
